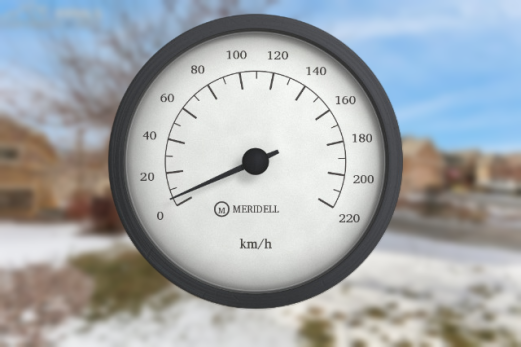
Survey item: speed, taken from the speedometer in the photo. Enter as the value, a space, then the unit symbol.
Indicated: 5 km/h
